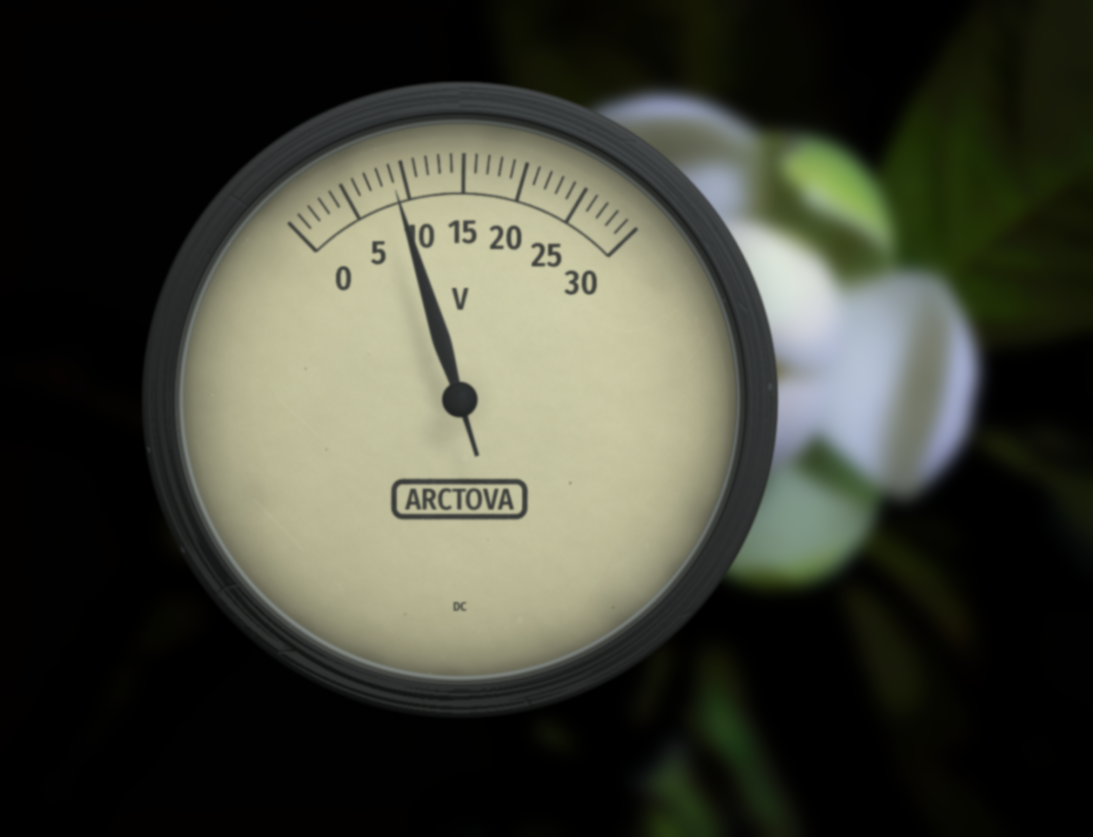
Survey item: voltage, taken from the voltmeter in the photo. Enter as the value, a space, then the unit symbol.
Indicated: 9 V
